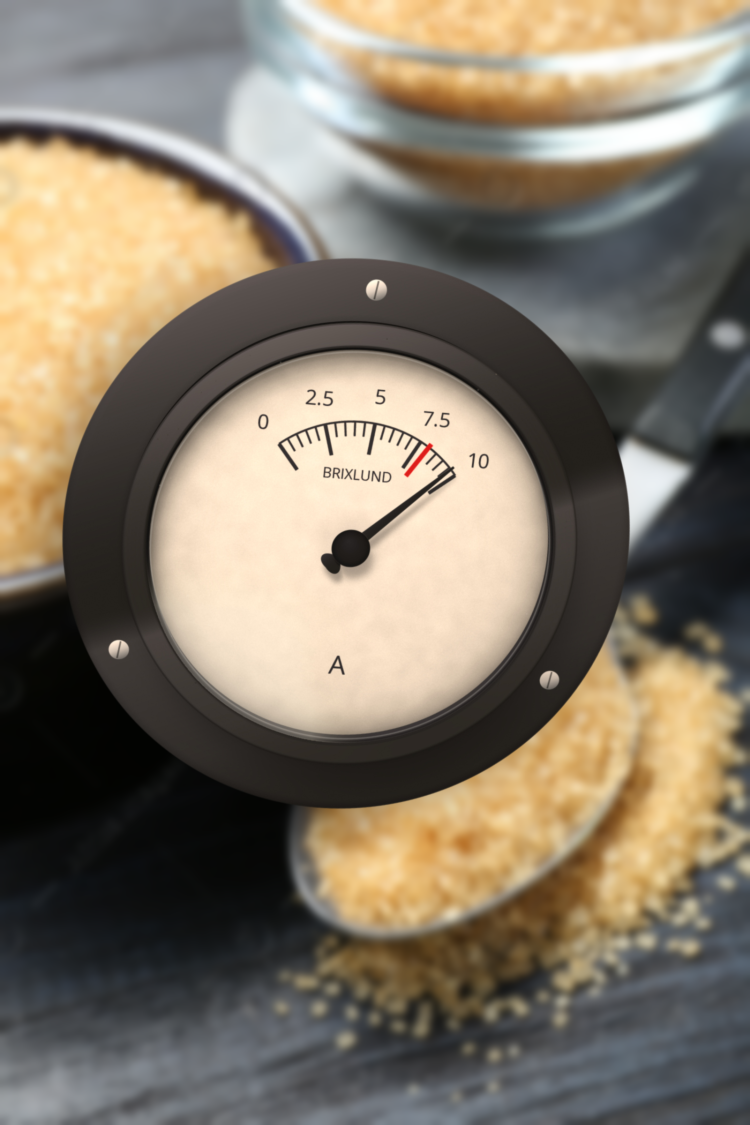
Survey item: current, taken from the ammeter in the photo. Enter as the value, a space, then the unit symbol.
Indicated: 9.5 A
